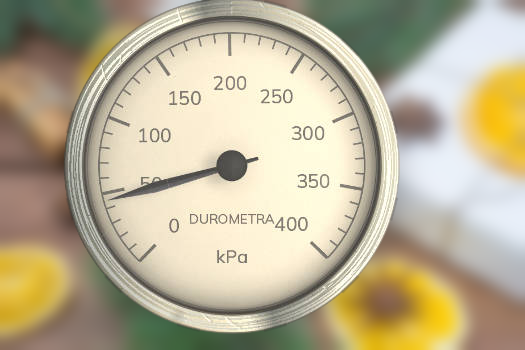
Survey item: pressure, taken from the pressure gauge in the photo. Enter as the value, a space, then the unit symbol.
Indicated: 45 kPa
